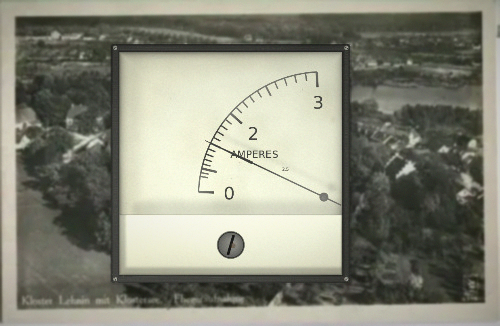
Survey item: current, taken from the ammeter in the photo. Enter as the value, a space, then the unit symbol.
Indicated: 1.5 A
